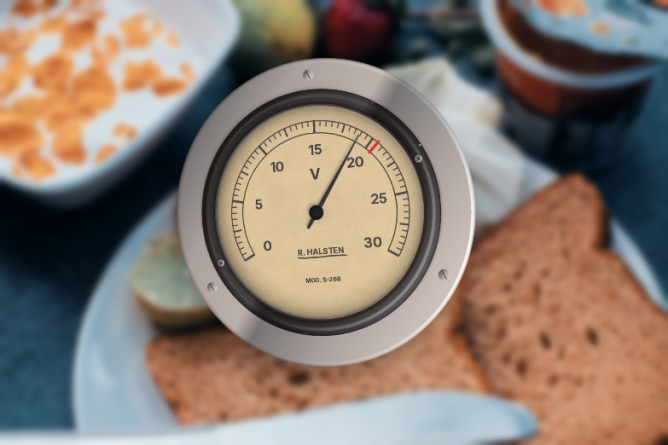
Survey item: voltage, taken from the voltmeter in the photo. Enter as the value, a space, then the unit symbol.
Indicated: 19 V
